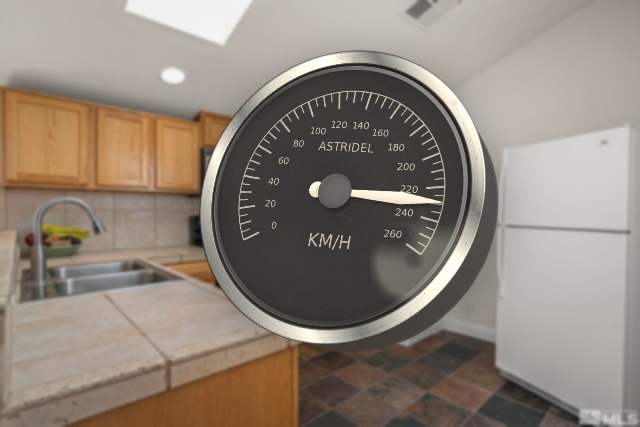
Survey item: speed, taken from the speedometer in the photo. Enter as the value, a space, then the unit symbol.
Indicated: 230 km/h
